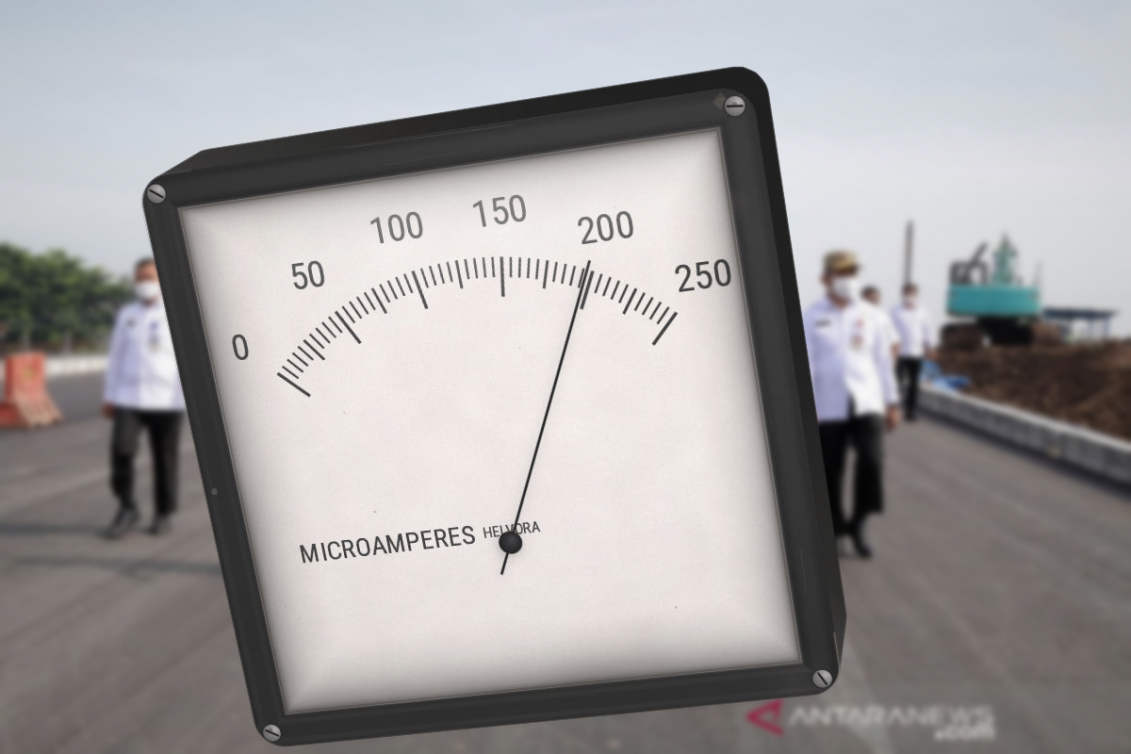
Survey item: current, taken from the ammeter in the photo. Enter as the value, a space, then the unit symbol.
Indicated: 197.5 µA
